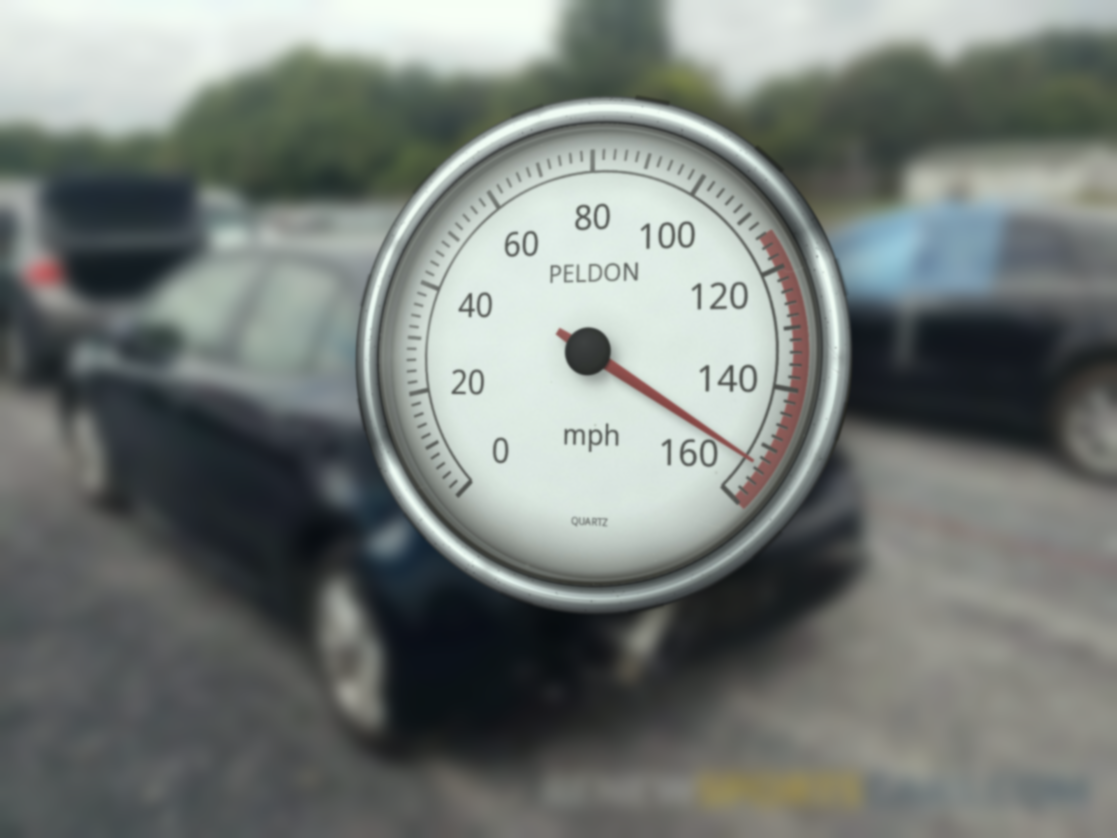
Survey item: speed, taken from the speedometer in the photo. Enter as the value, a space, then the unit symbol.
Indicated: 153 mph
